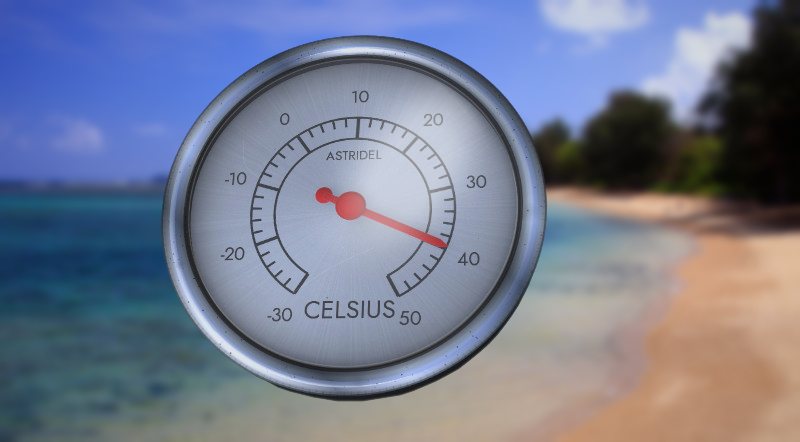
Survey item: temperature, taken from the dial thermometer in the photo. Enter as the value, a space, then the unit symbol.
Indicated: 40 °C
